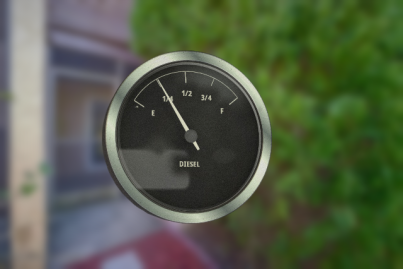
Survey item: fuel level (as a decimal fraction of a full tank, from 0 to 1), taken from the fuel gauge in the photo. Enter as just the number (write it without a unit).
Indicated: 0.25
